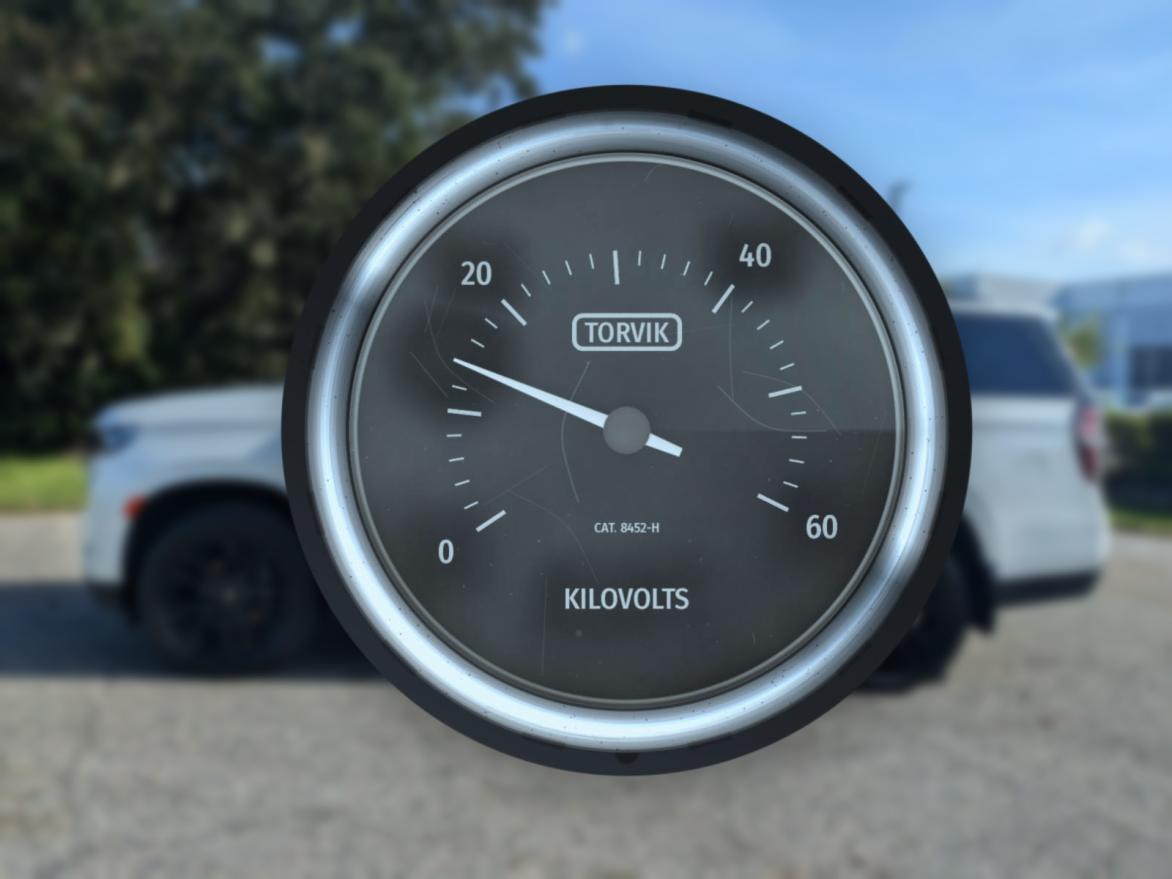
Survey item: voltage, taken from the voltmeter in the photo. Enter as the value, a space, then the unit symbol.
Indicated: 14 kV
